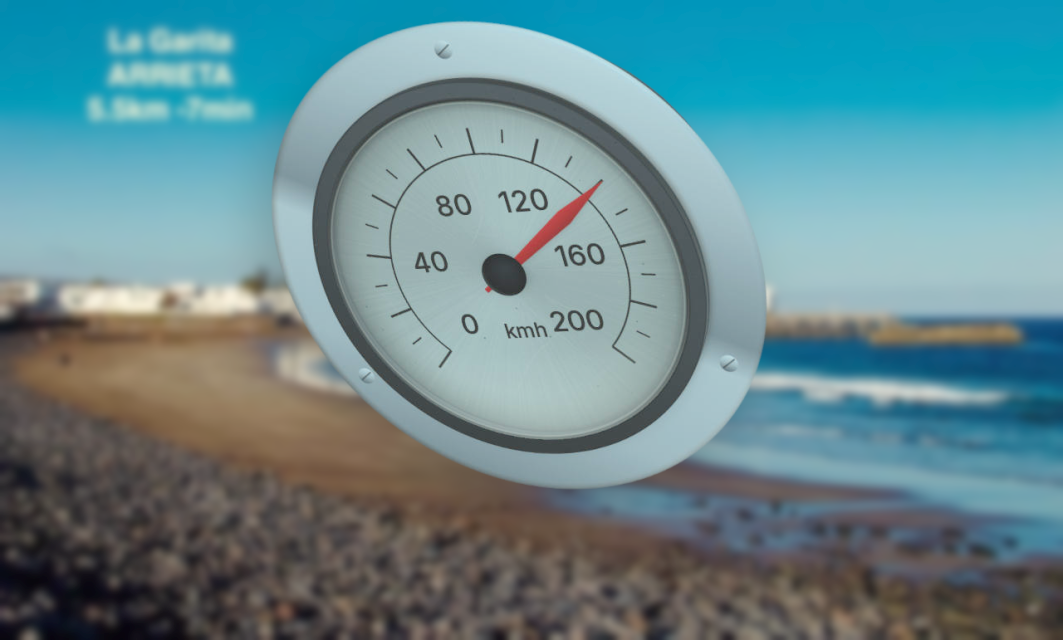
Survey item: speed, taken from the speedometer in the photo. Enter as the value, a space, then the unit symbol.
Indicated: 140 km/h
